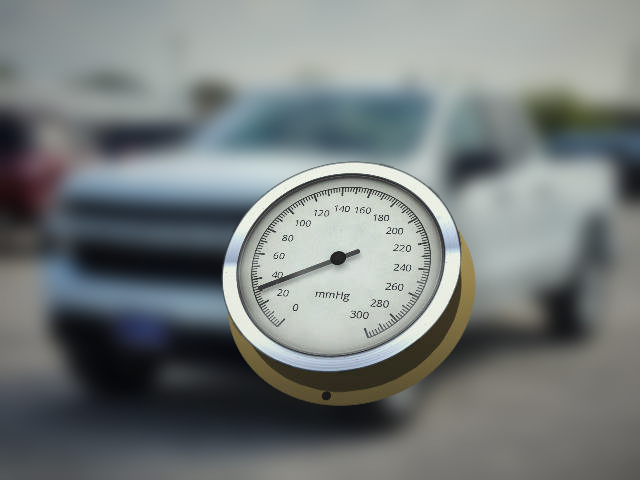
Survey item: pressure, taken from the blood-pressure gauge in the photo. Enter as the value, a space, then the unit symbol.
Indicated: 30 mmHg
